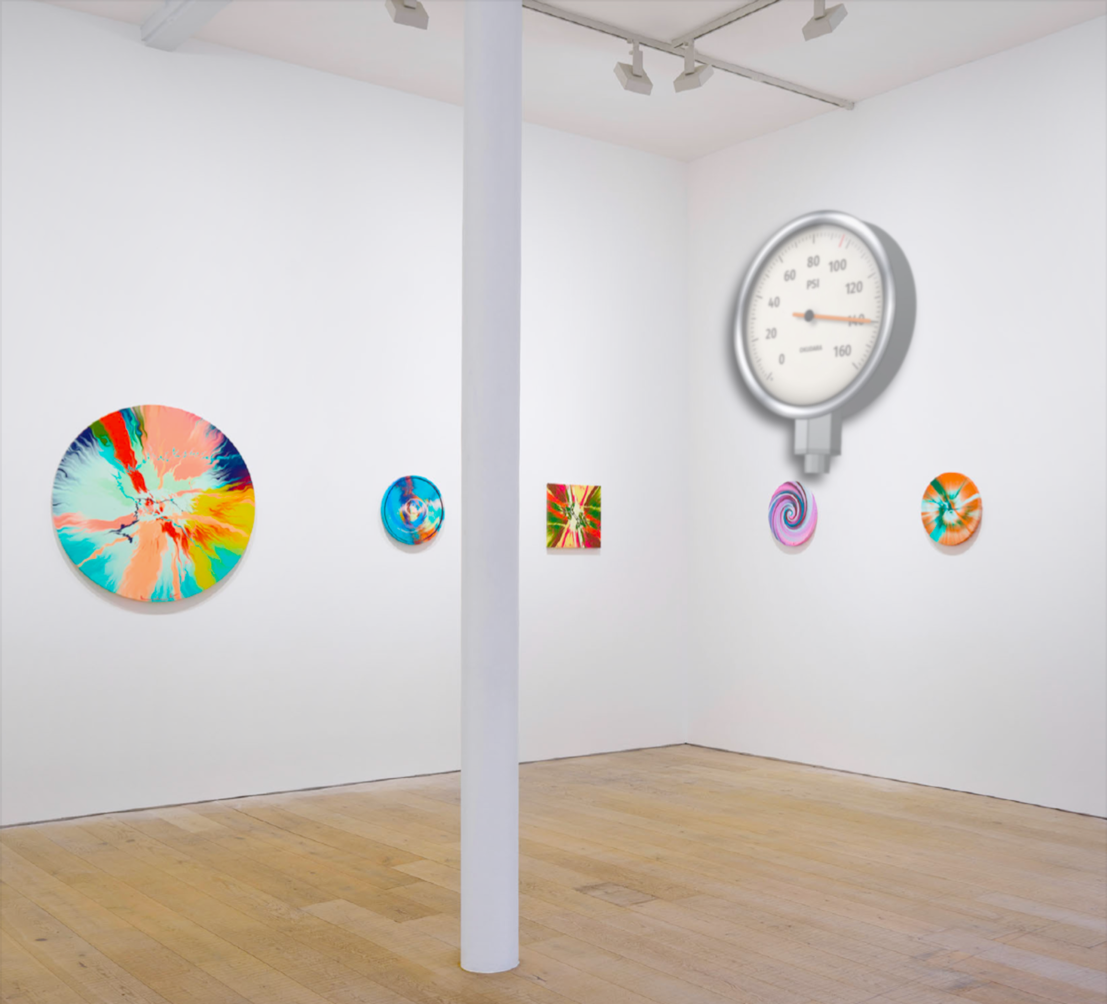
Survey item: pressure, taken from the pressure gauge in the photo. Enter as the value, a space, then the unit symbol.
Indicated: 140 psi
